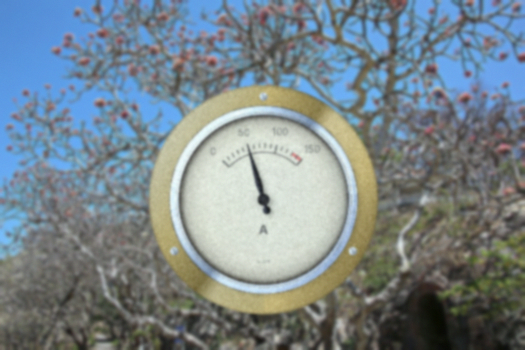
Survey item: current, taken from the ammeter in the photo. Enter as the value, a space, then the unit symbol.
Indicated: 50 A
